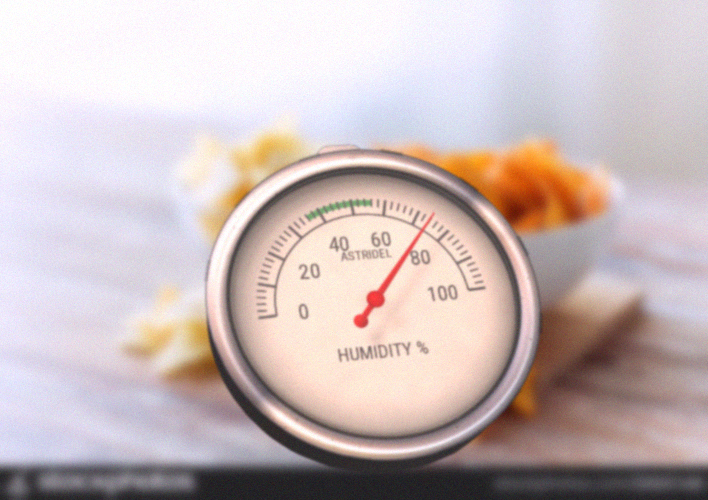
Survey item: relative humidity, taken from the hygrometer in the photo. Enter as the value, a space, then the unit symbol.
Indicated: 74 %
